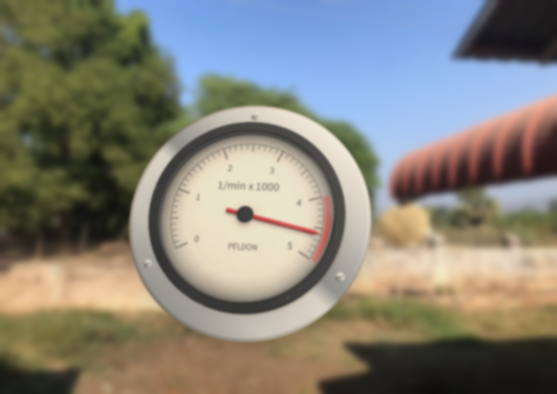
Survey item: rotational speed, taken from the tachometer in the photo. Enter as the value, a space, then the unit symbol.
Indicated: 4600 rpm
